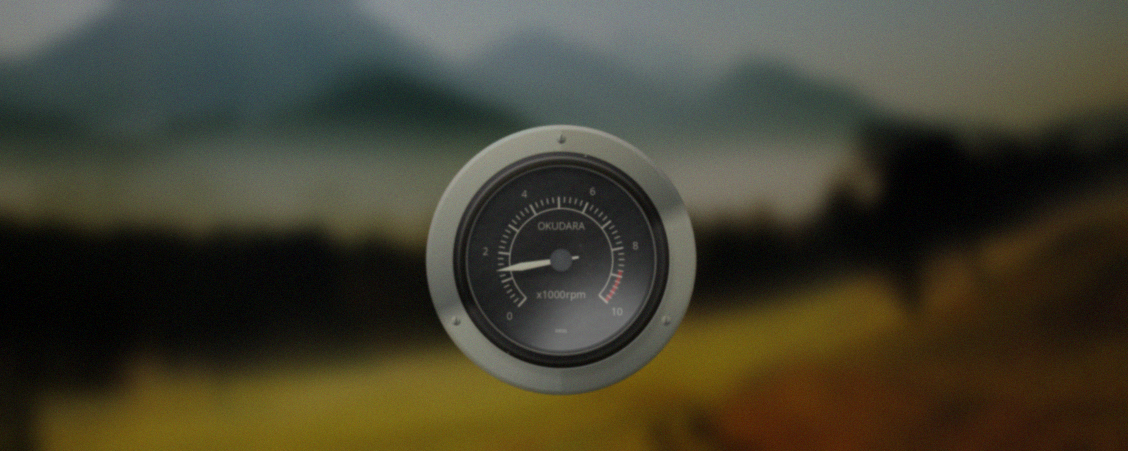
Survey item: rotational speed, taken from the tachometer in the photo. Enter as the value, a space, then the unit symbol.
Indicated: 1400 rpm
